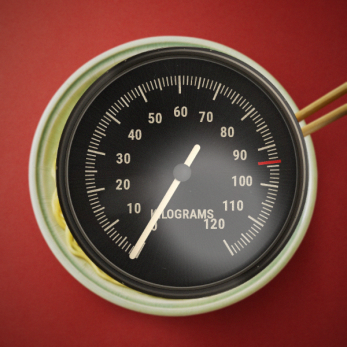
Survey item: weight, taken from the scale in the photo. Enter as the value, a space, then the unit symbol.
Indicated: 1 kg
